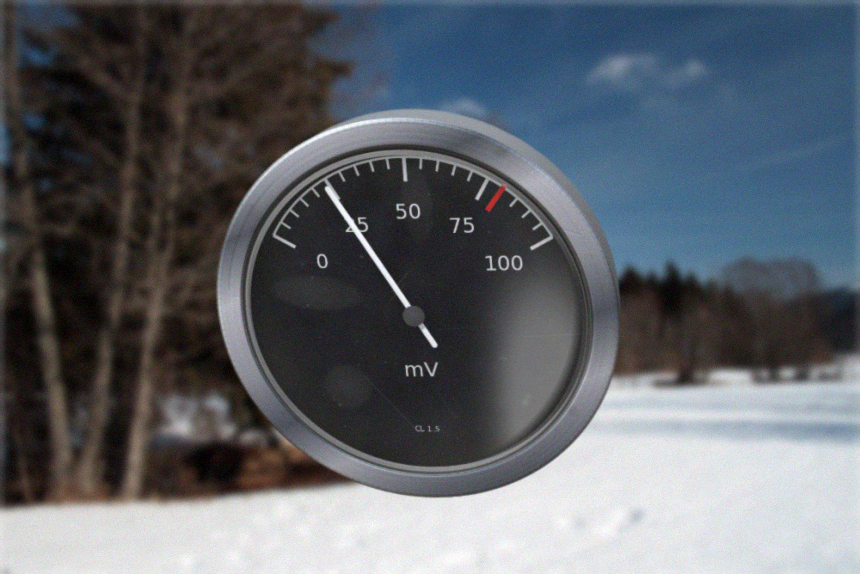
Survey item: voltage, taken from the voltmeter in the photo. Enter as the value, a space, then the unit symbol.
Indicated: 25 mV
